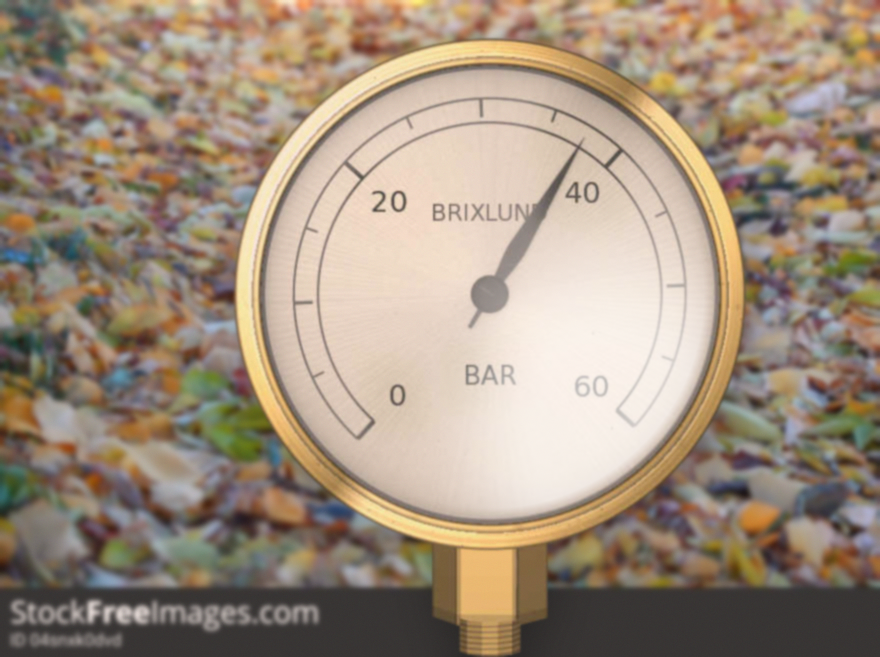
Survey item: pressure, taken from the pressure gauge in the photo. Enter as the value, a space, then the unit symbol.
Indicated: 37.5 bar
